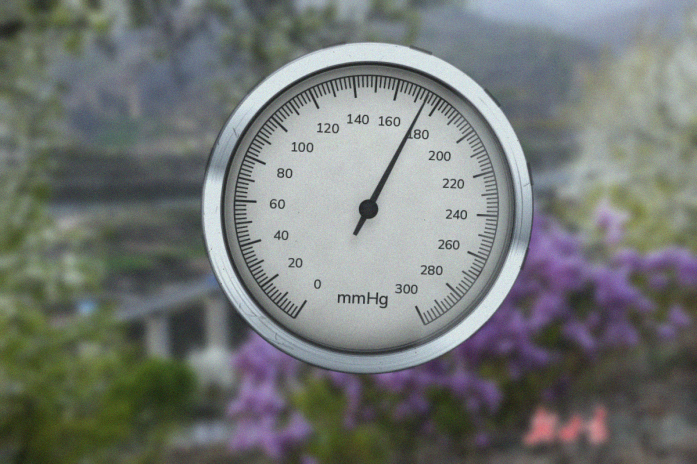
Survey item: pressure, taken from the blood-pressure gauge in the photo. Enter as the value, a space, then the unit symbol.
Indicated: 174 mmHg
